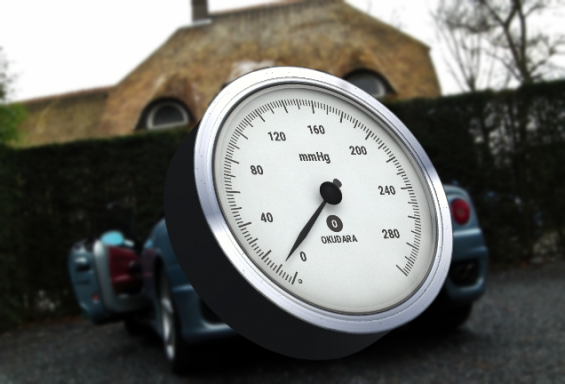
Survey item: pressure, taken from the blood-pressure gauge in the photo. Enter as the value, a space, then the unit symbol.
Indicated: 10 mmHg
